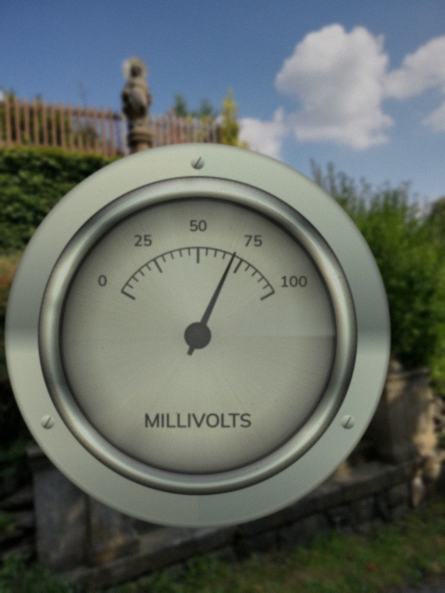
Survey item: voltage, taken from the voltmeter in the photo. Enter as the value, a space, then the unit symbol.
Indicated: 70 mV
